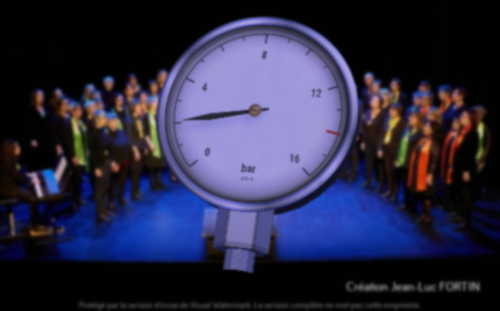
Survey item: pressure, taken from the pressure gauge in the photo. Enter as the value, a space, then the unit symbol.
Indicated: 2 bar
